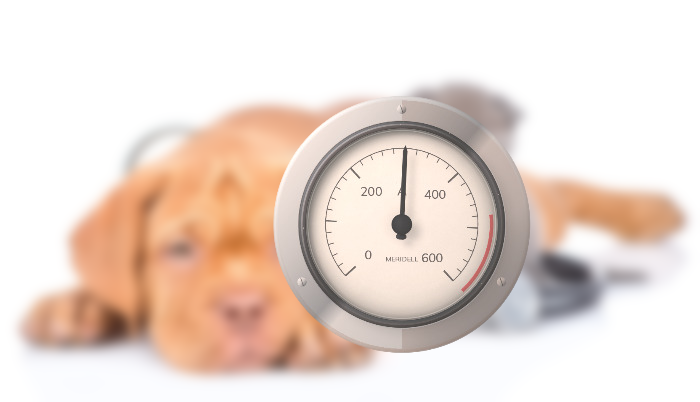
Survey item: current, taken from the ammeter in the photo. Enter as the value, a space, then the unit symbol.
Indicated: 300 A
